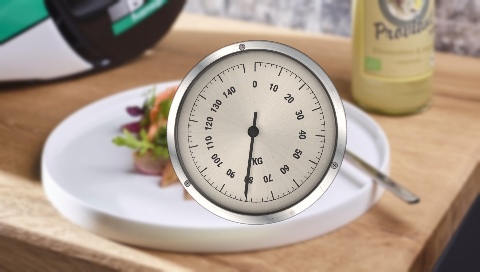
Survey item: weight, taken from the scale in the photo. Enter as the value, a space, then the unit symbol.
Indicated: 80 kg
